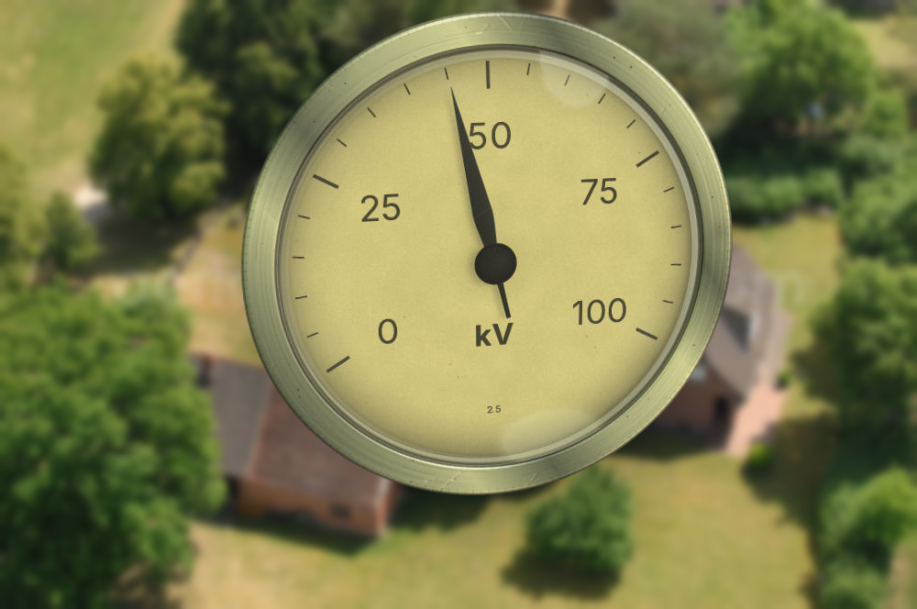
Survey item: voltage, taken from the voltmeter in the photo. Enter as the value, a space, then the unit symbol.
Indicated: 45 kV
